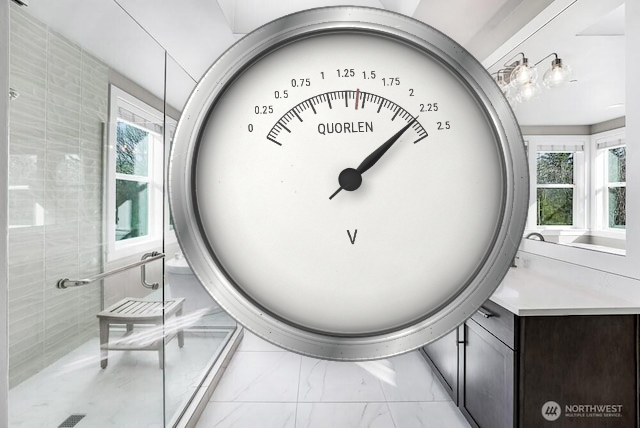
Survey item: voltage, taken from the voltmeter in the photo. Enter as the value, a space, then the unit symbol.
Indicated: 2.25 V
